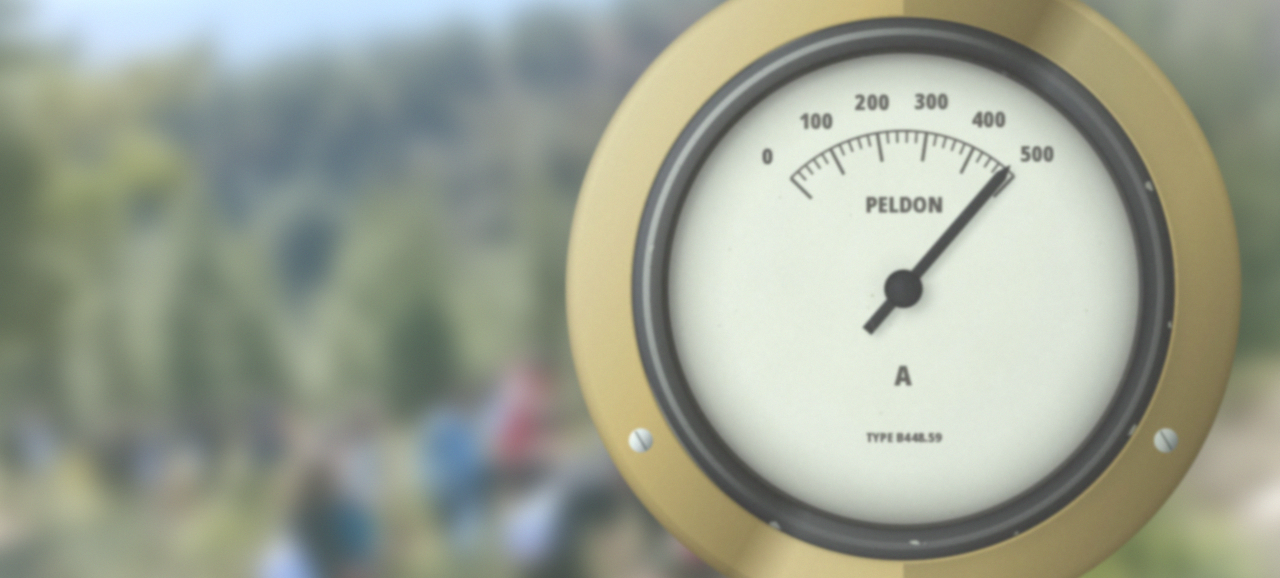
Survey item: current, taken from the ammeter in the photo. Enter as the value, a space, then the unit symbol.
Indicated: 480 A
